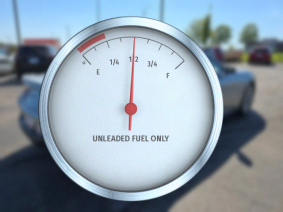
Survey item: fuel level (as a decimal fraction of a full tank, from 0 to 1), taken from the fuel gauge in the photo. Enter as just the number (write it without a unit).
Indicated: 0.5
